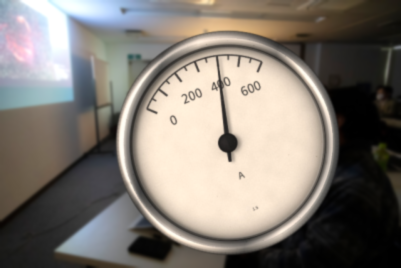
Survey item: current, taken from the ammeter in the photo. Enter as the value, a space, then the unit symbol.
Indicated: 400 A
